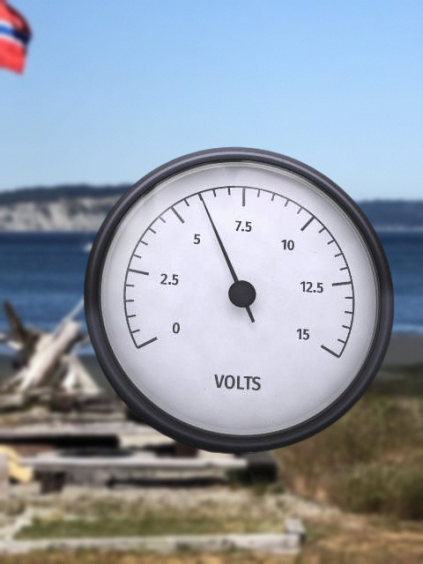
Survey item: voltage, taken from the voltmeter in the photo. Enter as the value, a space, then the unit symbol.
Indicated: 6 V
